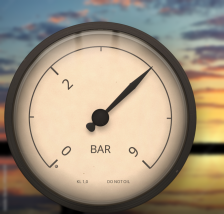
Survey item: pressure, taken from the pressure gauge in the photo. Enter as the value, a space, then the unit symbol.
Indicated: 4 bar
